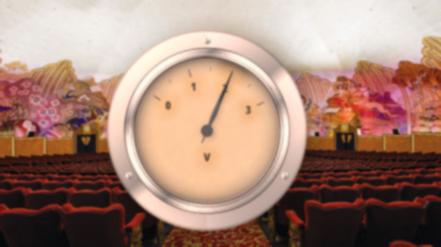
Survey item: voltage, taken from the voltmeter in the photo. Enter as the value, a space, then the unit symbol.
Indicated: 2 V
